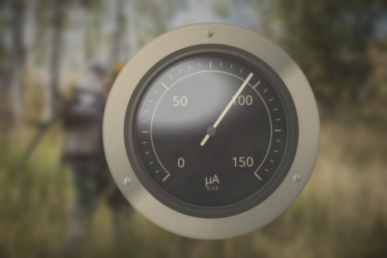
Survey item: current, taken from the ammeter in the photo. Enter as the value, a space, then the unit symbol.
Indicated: 95 µA
